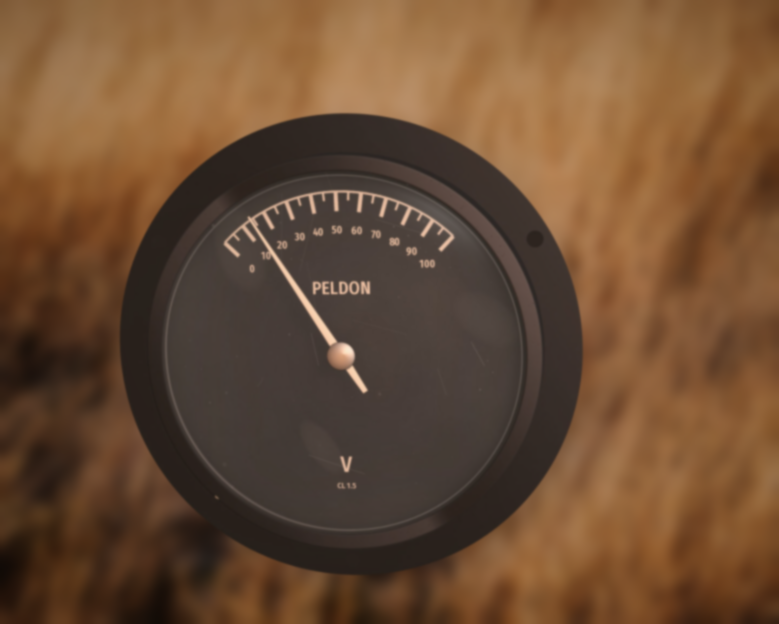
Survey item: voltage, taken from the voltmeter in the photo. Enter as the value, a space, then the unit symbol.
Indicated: 15 V
